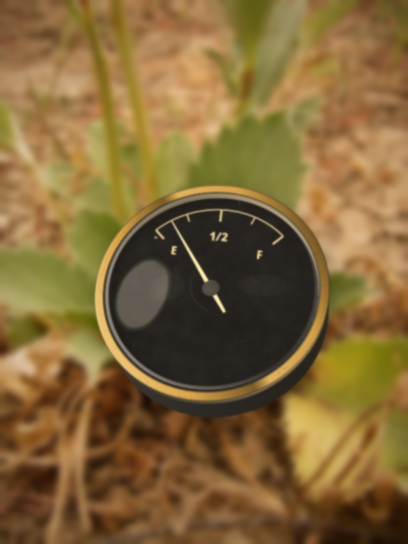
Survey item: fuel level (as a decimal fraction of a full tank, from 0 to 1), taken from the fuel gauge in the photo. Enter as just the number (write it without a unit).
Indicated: 0.125
